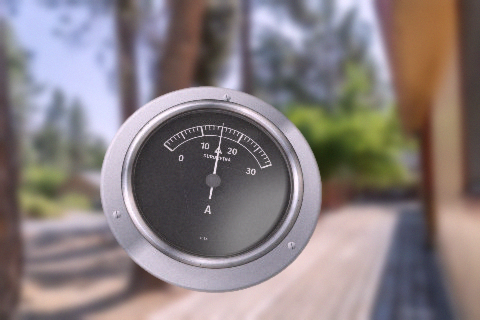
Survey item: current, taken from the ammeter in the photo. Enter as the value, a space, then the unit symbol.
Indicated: 15 A
